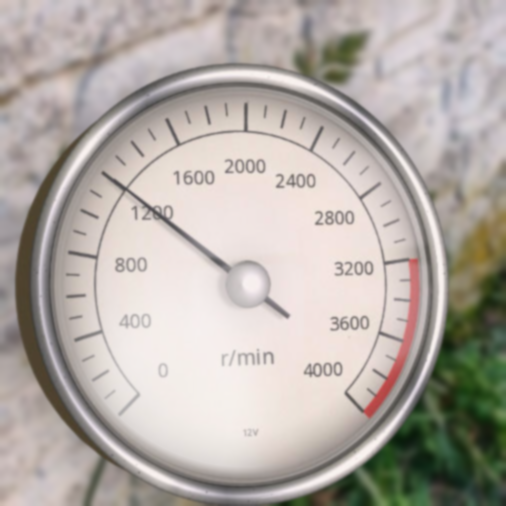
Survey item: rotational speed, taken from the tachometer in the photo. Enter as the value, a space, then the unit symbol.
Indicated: 1200 rpm
